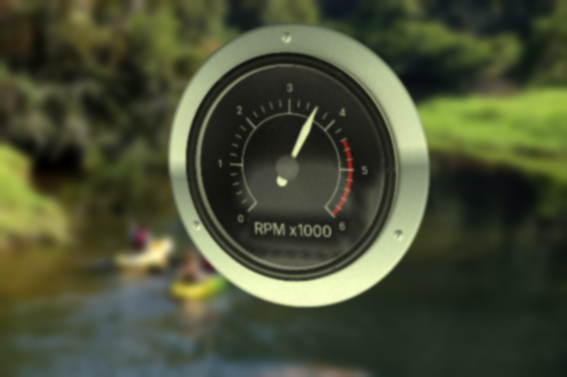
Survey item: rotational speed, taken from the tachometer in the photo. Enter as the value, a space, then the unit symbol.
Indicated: 3600 rpm
